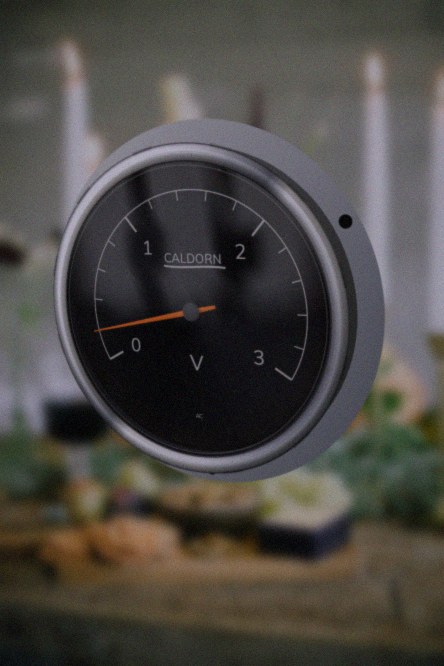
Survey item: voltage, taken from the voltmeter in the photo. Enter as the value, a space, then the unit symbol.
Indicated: 0.2 V
